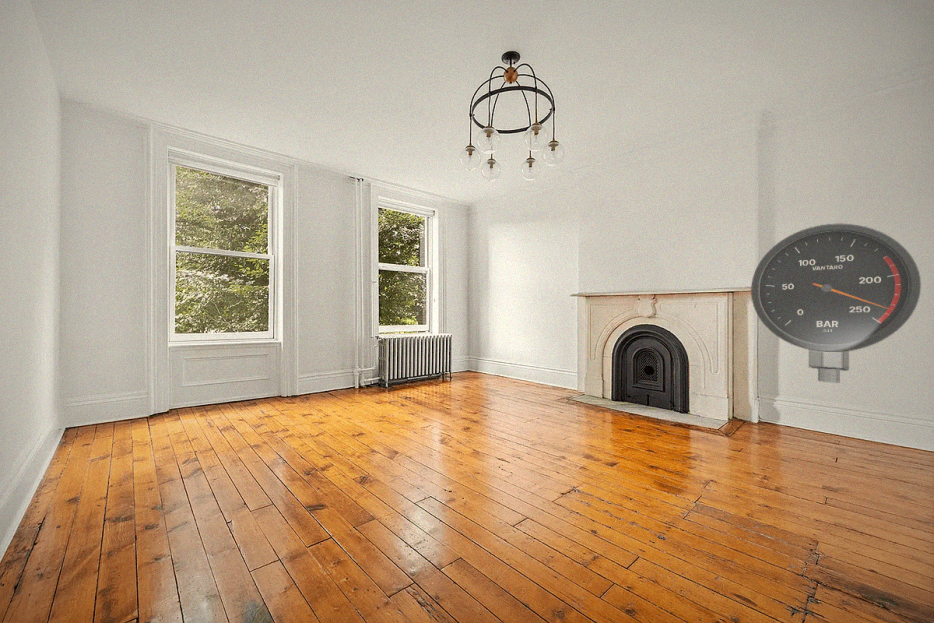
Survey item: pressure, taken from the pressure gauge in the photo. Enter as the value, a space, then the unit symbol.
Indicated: 235 bar
